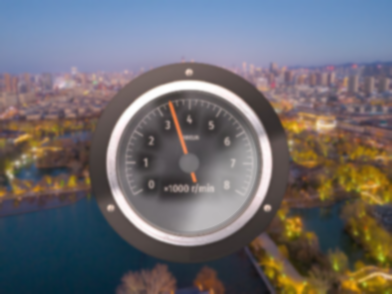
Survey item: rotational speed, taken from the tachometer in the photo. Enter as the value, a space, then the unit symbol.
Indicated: 3400 rpm
